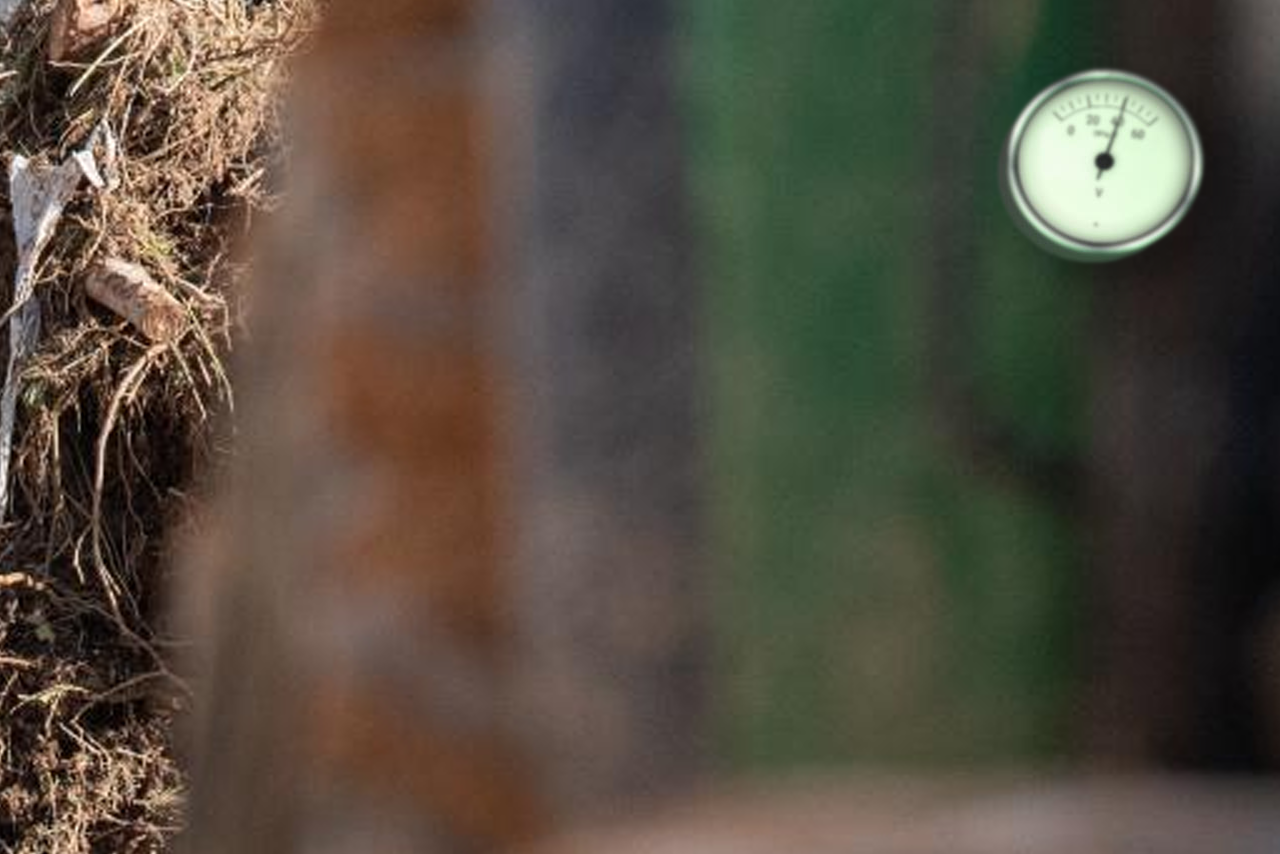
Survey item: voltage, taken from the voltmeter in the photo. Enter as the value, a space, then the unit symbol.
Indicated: 40 V
